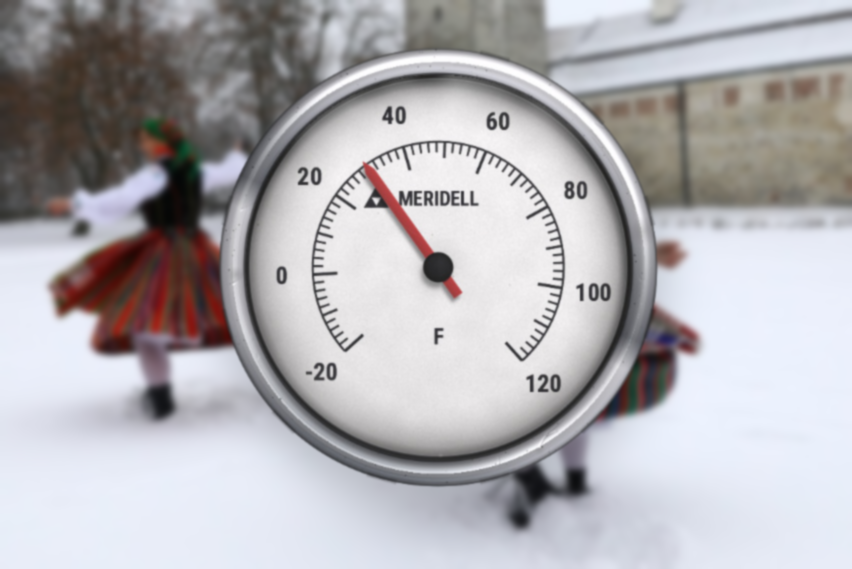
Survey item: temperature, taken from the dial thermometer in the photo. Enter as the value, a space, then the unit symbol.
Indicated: 30 °F
